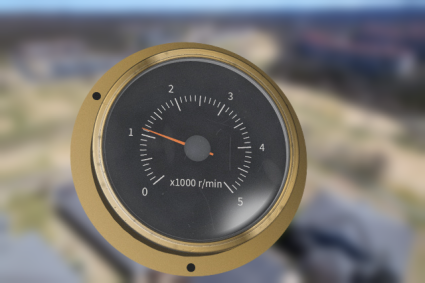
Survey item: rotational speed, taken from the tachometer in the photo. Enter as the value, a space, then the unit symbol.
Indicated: 1100 rpm
